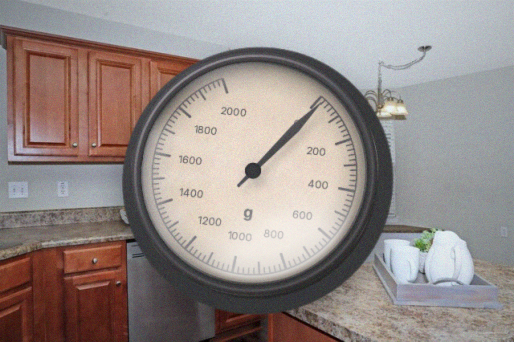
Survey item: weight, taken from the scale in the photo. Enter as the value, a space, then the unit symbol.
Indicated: 20 g
